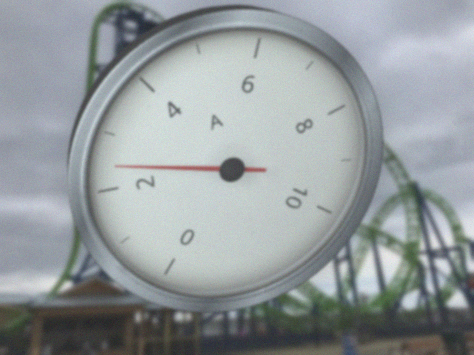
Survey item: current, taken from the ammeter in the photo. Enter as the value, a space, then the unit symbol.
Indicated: 2.5 A
